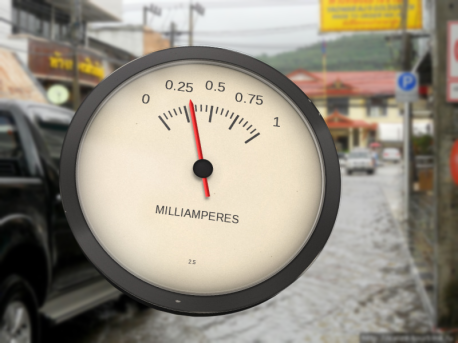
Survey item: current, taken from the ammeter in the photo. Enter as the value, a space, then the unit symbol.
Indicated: 0.3 mA
